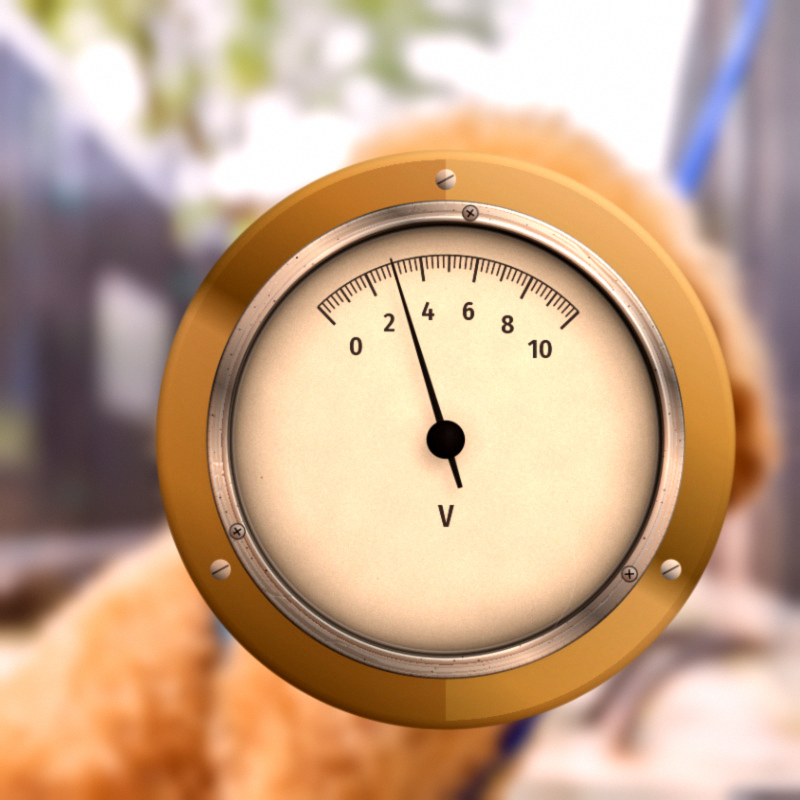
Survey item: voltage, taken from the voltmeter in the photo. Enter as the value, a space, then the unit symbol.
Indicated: 3 V
